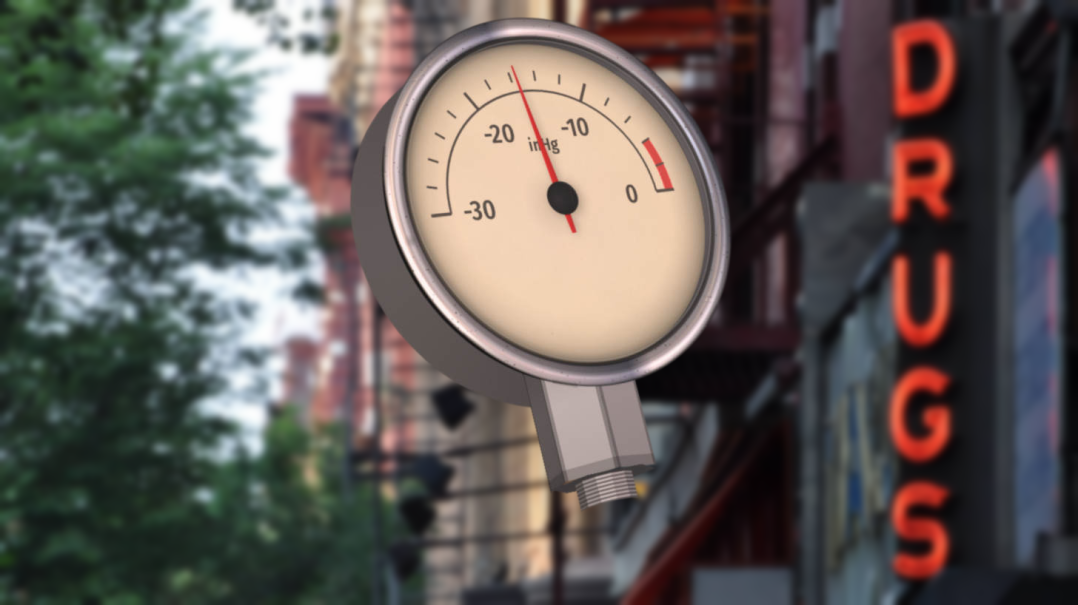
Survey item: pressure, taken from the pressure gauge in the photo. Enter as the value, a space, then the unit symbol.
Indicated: -16 inHg
